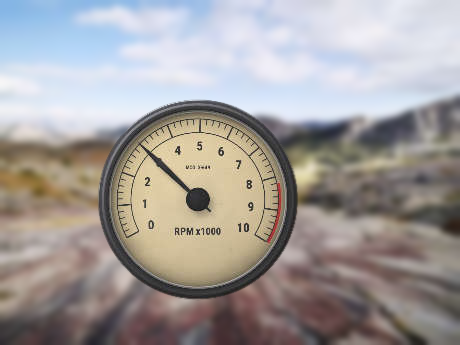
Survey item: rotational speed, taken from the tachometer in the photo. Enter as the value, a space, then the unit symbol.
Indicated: 3000 rpm
